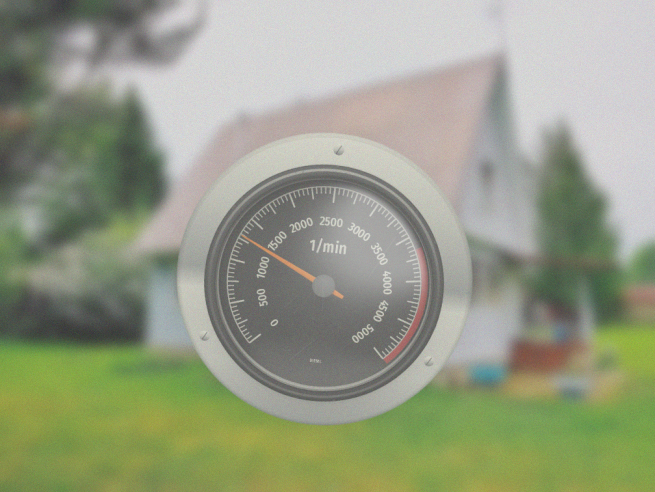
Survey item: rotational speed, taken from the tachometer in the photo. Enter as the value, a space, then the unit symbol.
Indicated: 1300 rpm
